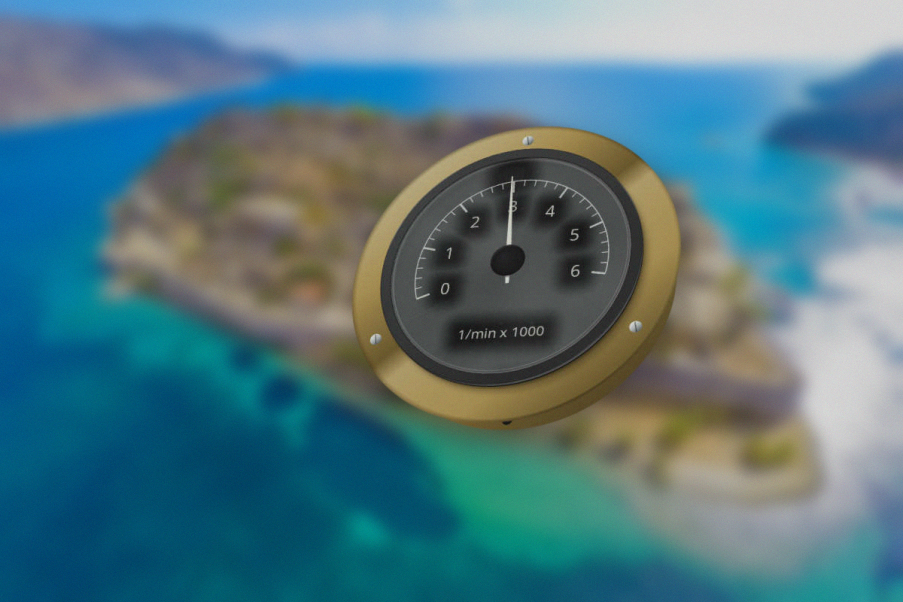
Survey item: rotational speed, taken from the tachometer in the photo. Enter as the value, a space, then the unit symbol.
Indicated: 3000 rpm
